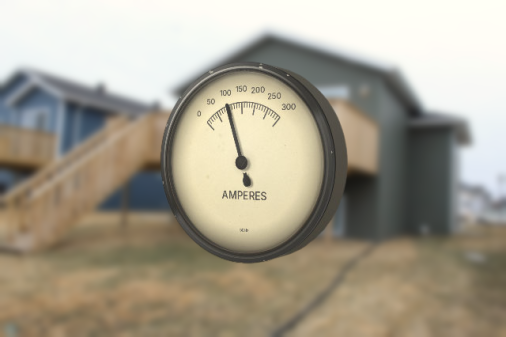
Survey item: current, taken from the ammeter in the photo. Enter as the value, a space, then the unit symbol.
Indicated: 100 A
